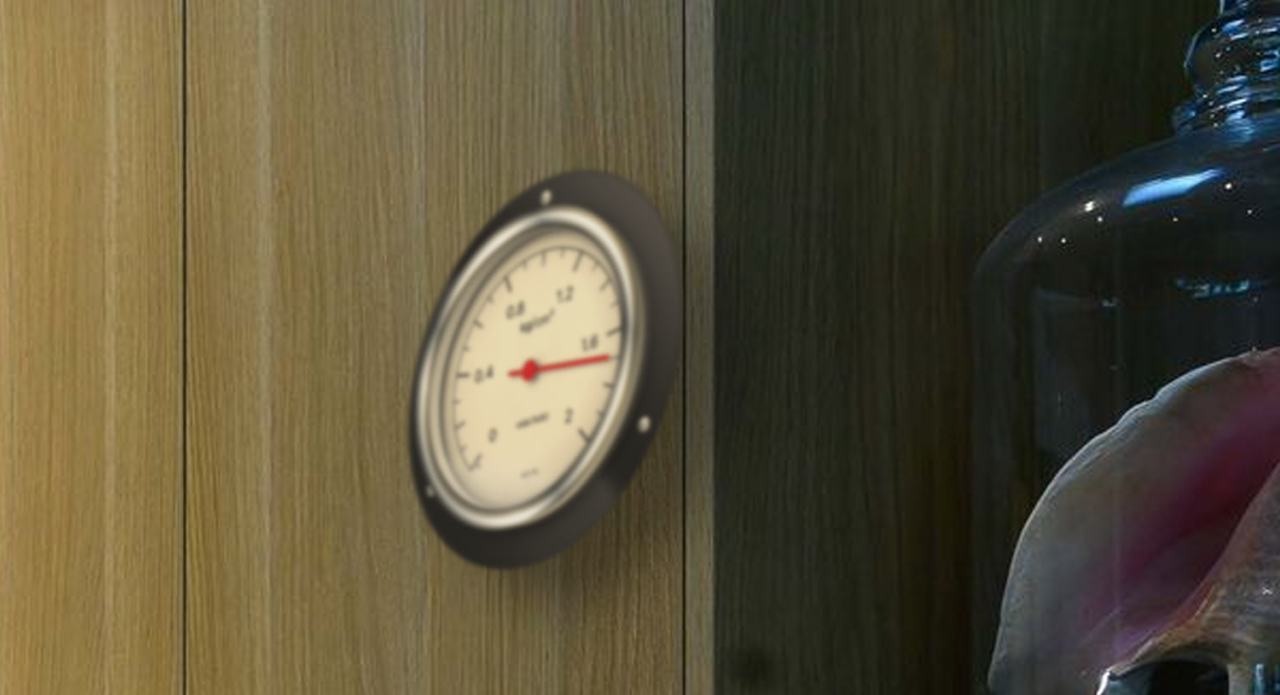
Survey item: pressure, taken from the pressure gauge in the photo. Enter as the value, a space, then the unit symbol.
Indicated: 1.7 kg/cm²
